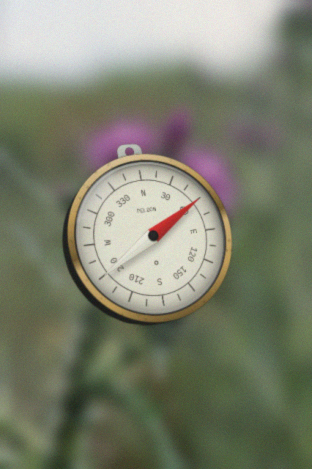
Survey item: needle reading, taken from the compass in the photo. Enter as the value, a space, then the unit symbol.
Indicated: 60 °
